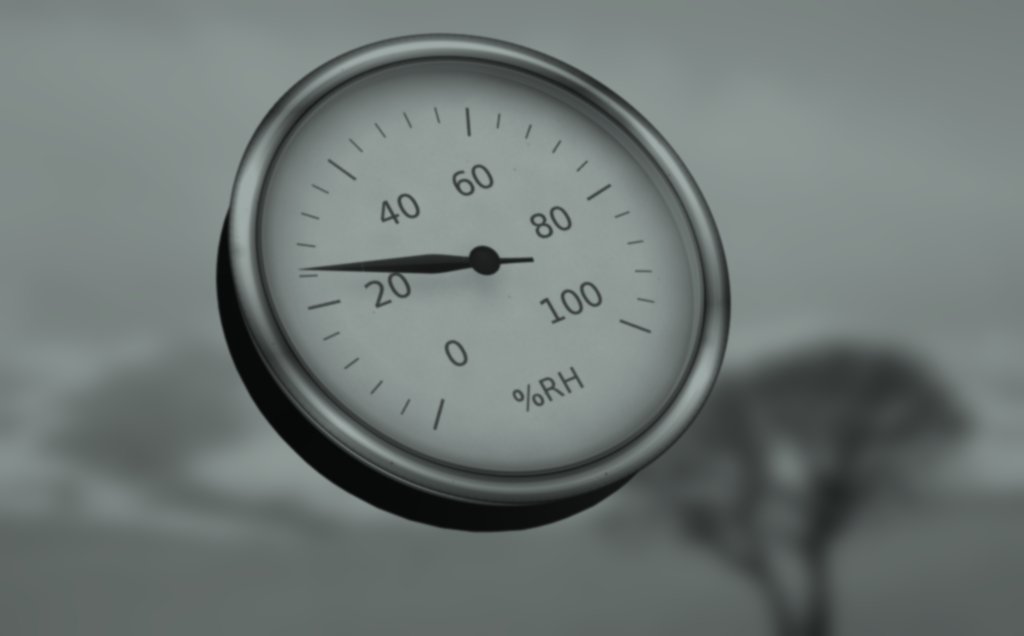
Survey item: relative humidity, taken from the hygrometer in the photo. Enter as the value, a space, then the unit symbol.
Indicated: 24 %
